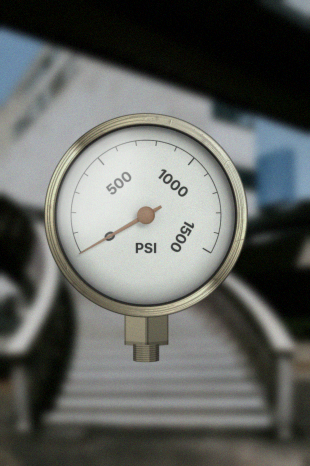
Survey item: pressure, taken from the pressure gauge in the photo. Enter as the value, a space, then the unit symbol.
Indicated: 0 psi
